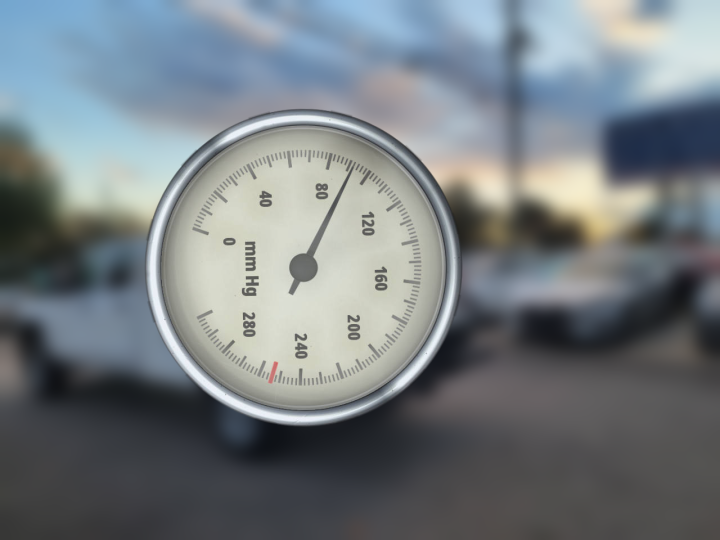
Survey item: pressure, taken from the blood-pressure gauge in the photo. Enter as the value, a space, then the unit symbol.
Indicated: 92 mmHg
